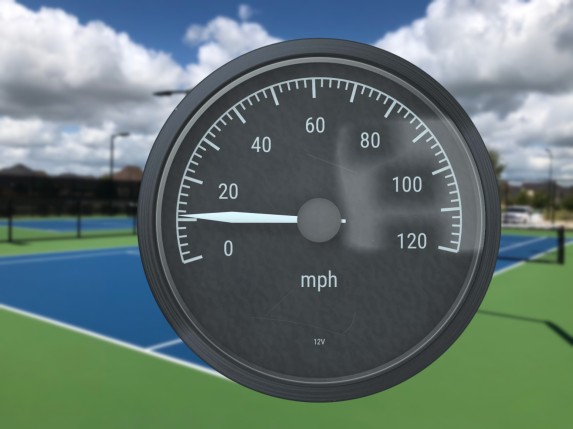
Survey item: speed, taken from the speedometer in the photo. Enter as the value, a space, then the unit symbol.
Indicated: 11 mph
